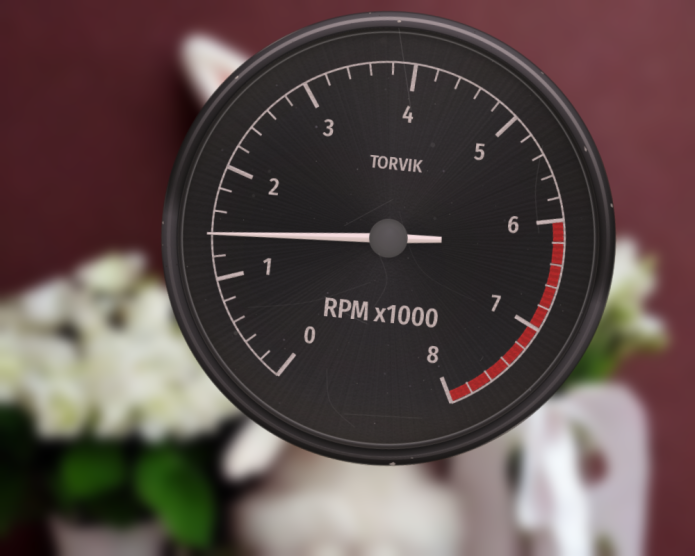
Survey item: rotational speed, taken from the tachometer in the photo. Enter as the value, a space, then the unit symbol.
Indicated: 1400 rpm
